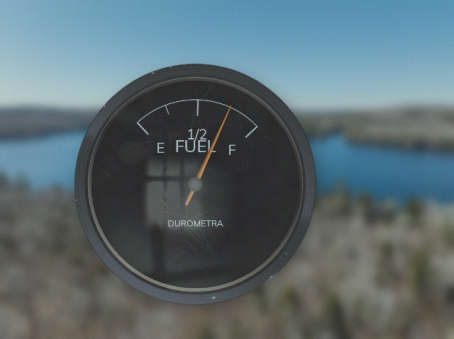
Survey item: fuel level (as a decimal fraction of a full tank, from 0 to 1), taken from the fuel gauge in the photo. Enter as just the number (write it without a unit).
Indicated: 0.75
